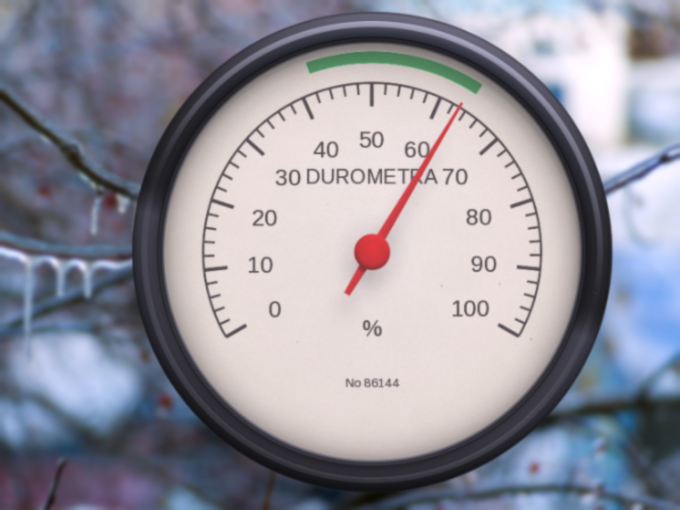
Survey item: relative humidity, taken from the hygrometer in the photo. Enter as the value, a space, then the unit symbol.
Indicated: 63 %
